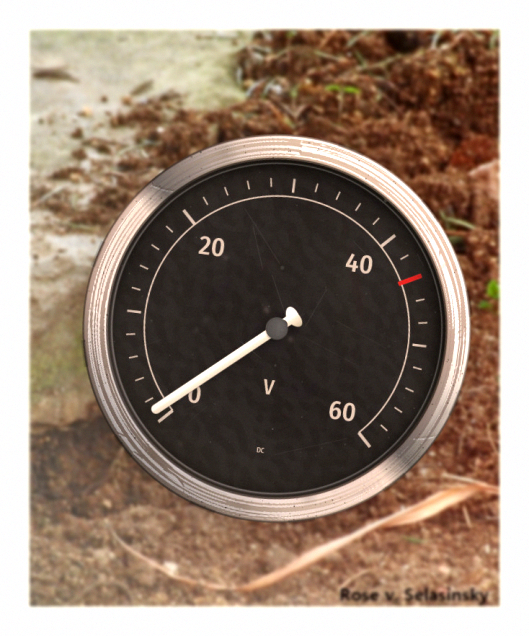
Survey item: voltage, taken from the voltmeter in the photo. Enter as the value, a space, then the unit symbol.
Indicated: 1 V
